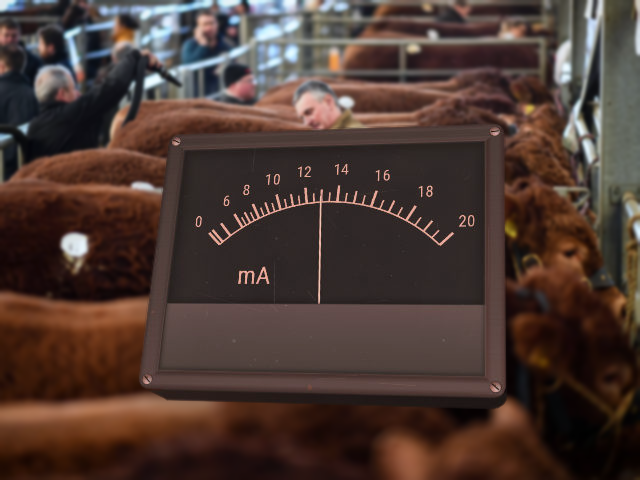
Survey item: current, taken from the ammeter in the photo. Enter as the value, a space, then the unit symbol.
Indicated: 13 mA
